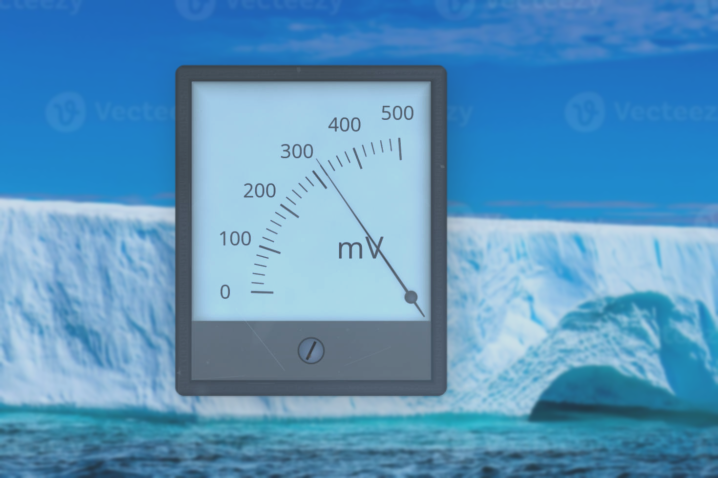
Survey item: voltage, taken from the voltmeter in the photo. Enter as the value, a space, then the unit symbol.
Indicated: 320 mV
